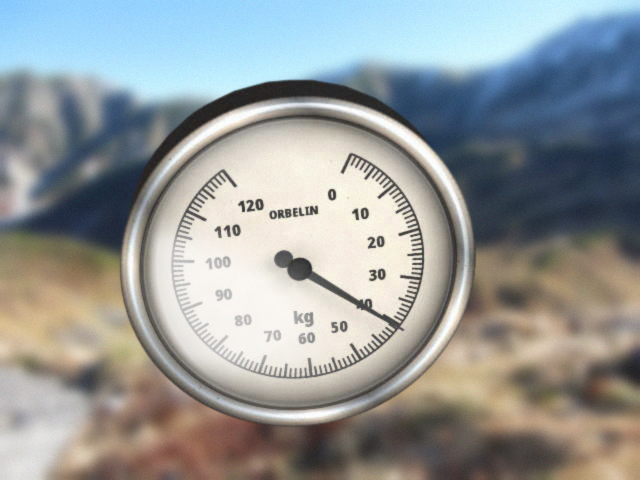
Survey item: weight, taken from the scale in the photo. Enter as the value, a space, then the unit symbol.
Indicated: 40 kg
